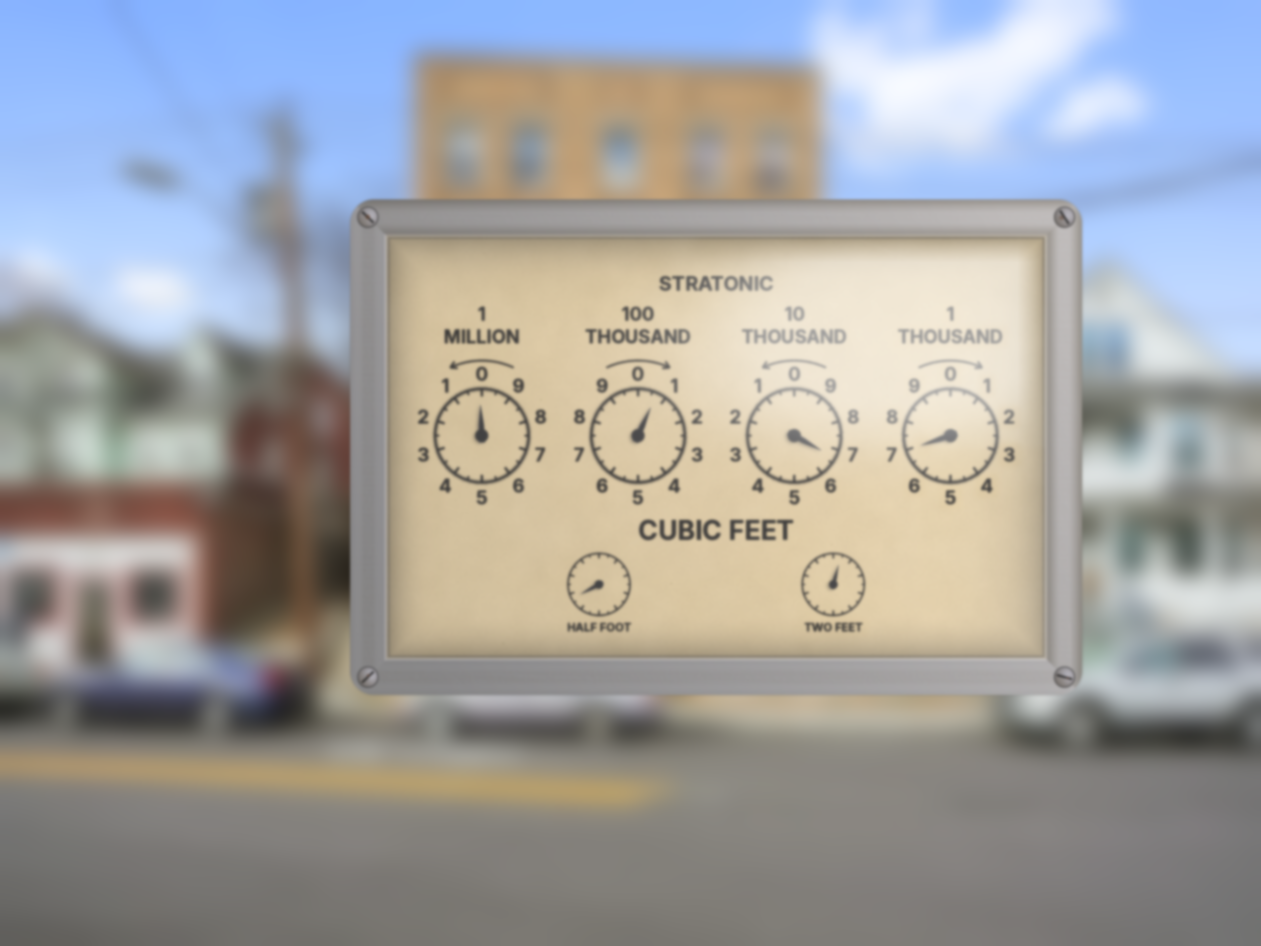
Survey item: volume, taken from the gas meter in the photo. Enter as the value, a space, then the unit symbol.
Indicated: 6700 ft³
